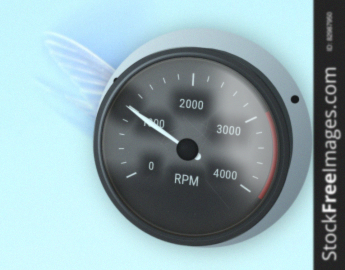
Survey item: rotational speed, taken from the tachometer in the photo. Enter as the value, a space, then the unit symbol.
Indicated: 1000 rpm
